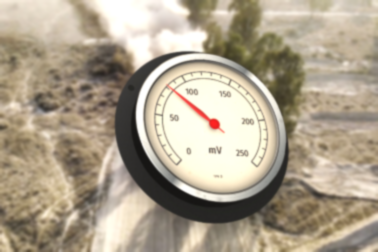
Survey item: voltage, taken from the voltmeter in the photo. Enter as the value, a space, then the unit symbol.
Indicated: 80 mV
